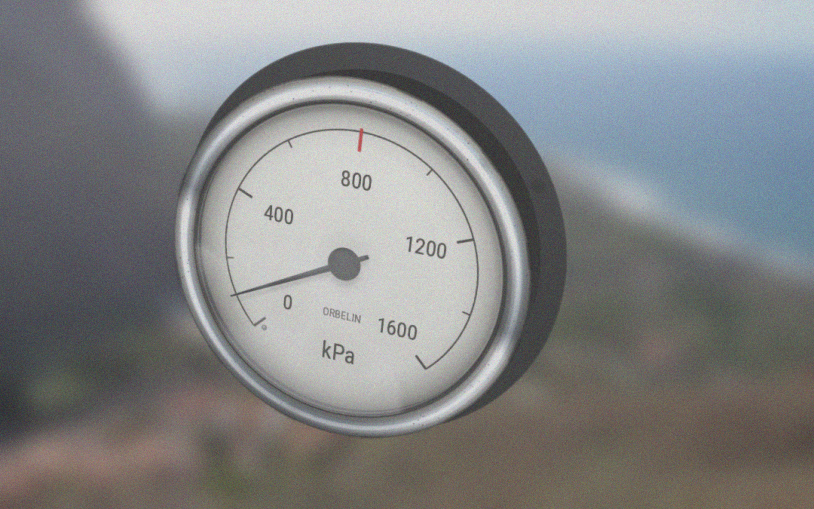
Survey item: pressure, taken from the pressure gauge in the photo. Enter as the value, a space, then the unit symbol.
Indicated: 100 kPa
